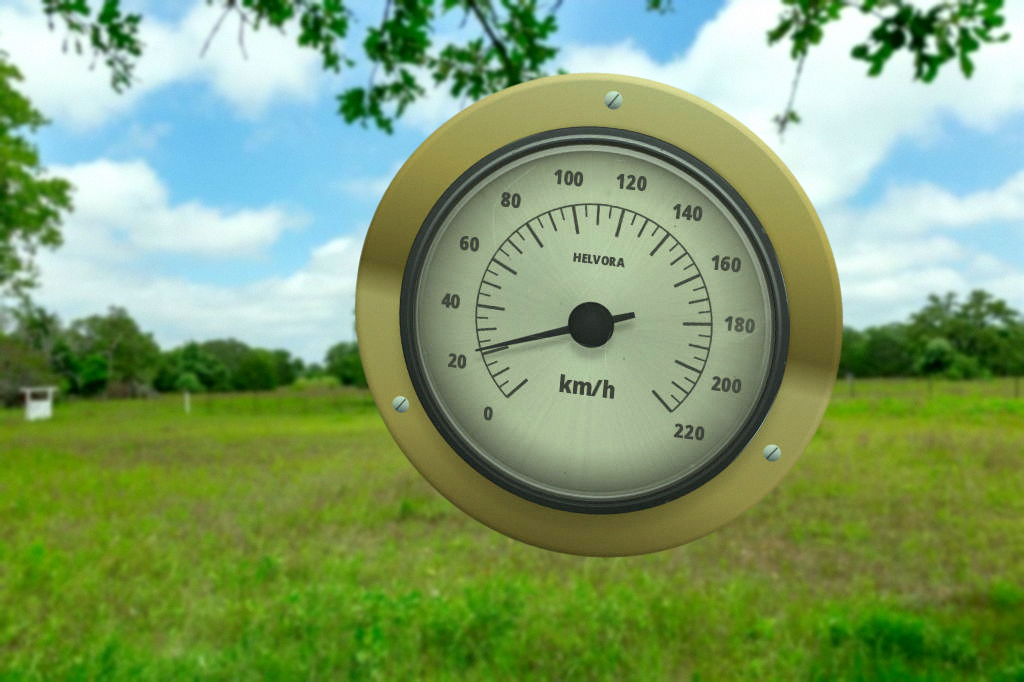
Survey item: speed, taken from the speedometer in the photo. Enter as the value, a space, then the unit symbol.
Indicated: 22.5 km/h
